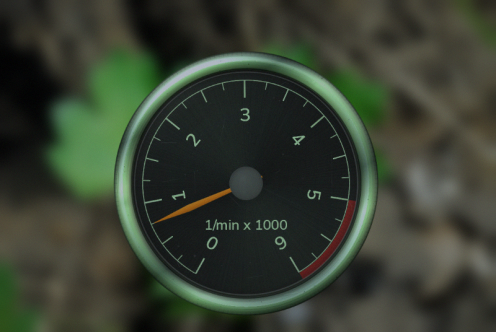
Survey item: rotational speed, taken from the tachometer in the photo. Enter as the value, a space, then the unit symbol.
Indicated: 750 rpm
